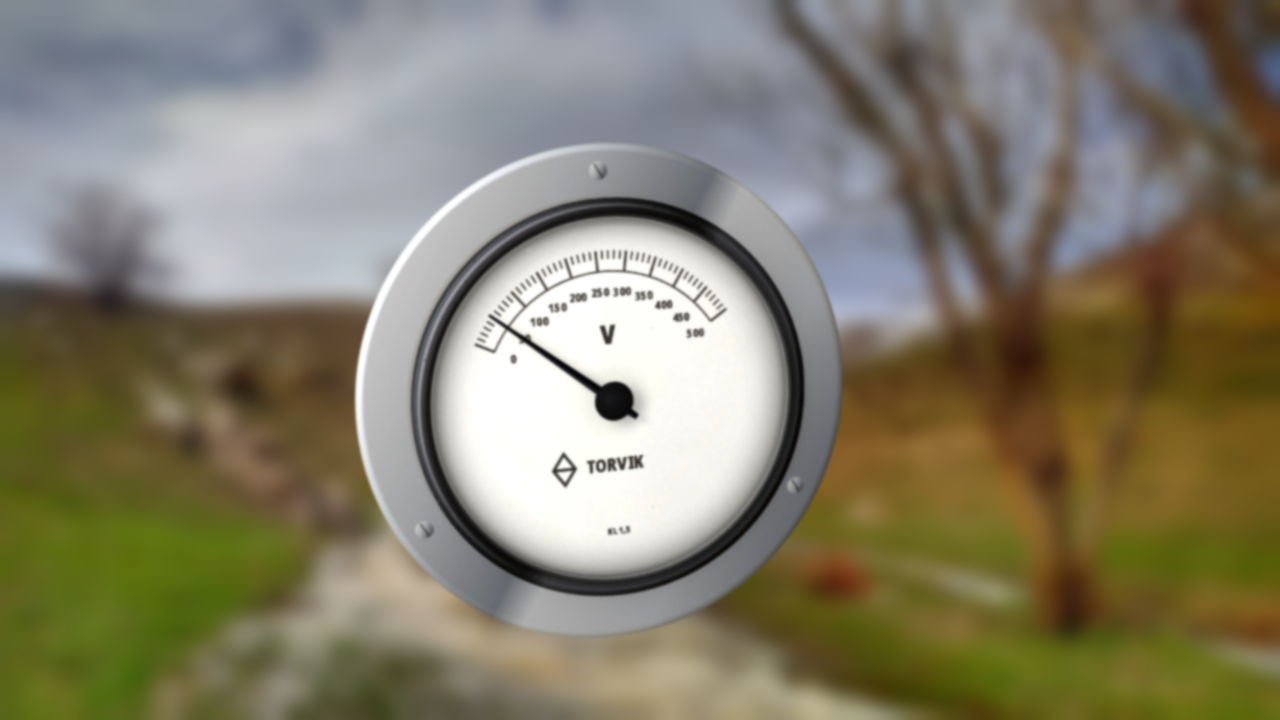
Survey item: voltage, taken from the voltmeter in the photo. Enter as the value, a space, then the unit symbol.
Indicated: 50 V
